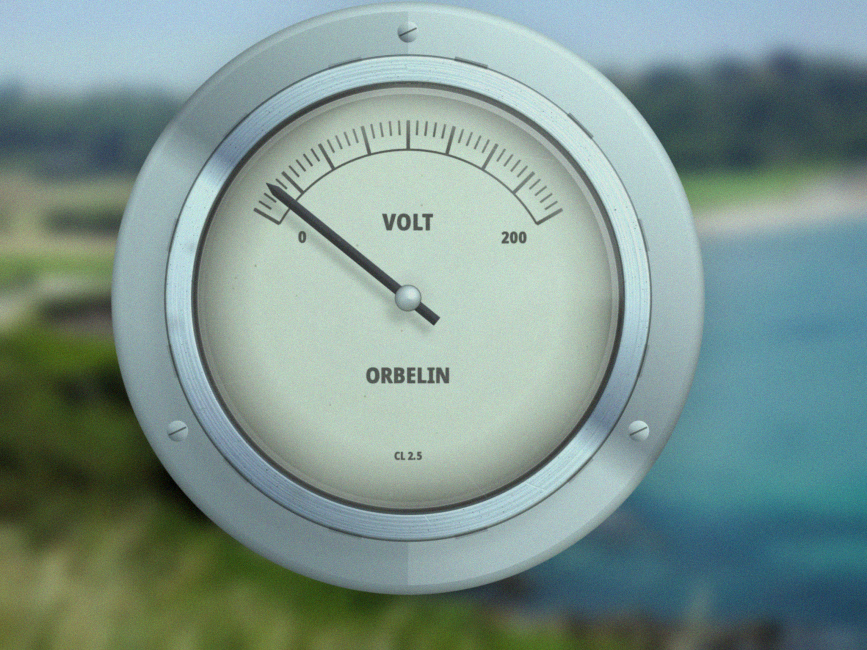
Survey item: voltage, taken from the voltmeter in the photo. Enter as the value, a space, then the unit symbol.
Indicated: 15 V
